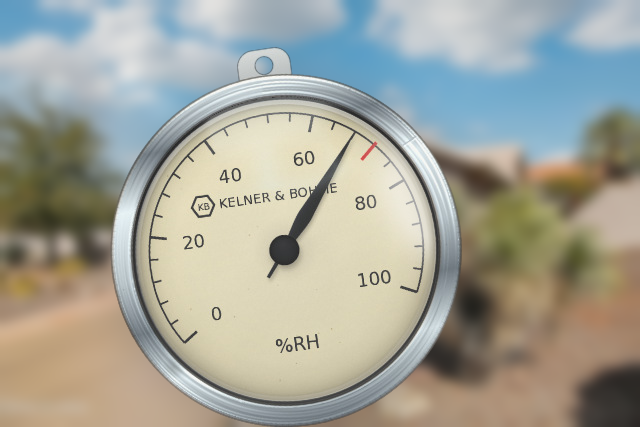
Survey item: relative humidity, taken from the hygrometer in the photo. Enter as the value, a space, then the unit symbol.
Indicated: 68 %
